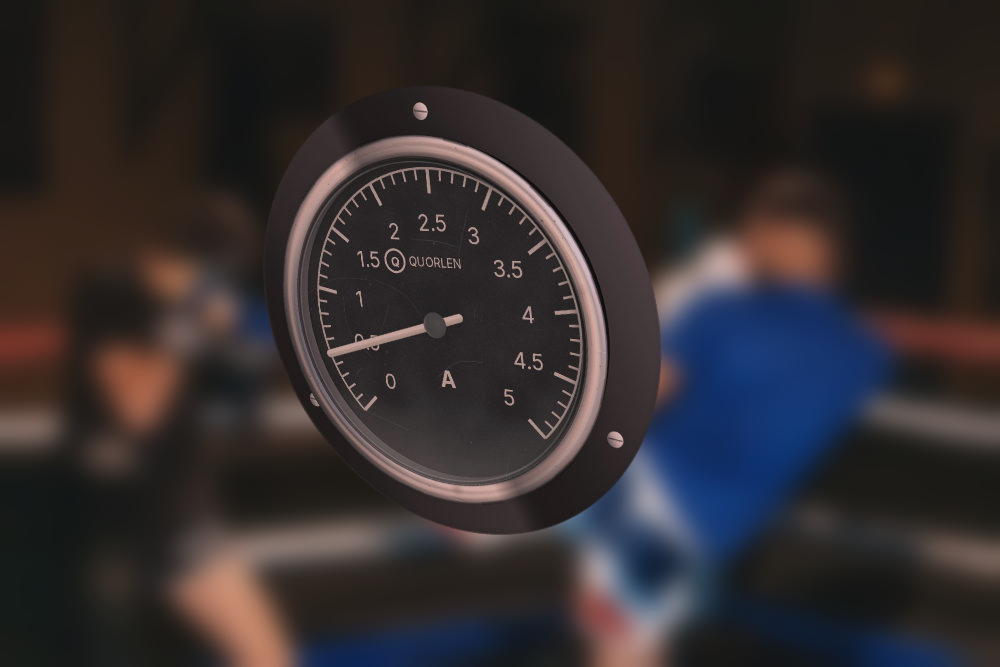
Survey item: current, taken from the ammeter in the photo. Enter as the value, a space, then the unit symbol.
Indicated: 0.5 A
